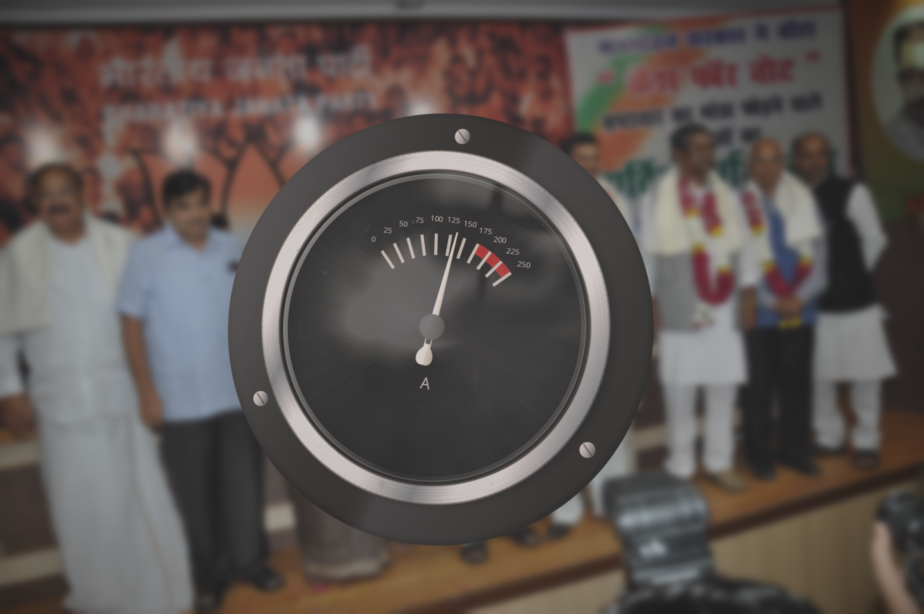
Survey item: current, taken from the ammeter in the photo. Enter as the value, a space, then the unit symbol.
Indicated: 137.5 A
